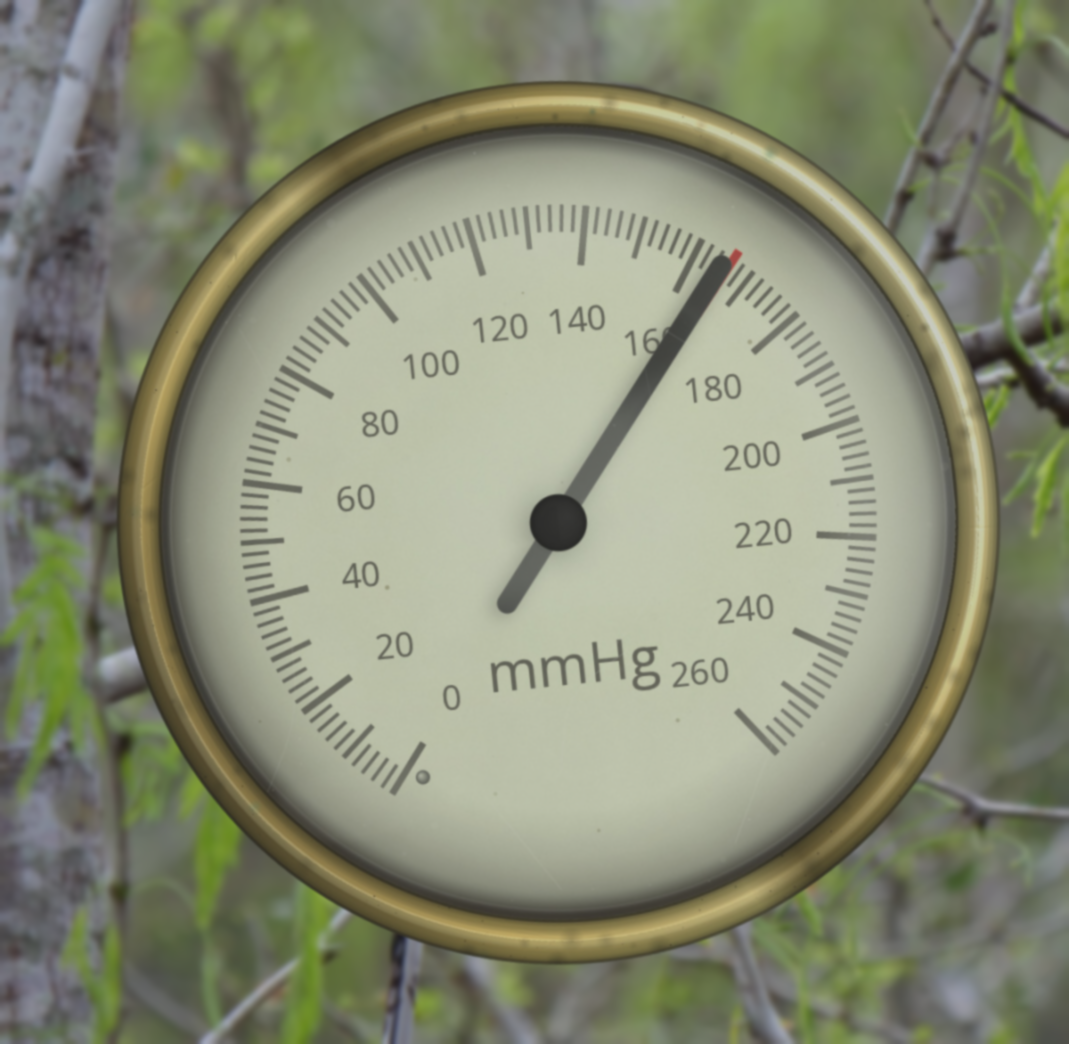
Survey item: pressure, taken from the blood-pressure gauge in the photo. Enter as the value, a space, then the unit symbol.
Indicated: 165 mmHg
